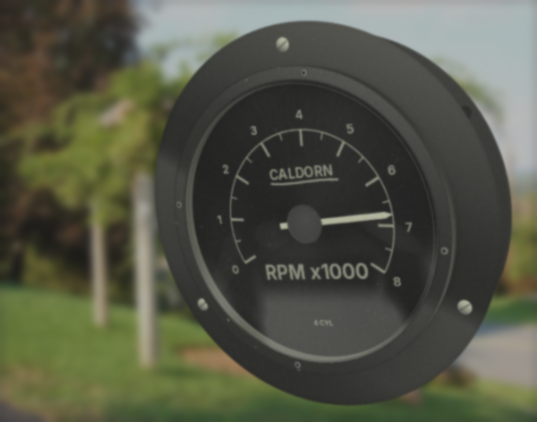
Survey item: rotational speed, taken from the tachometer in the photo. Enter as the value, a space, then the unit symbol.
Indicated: 6750 rpm
